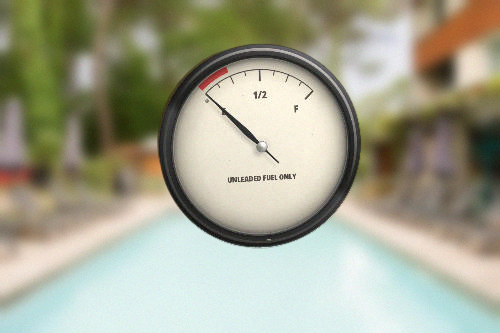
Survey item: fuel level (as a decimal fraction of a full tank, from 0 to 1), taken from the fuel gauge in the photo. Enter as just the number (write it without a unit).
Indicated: 0
